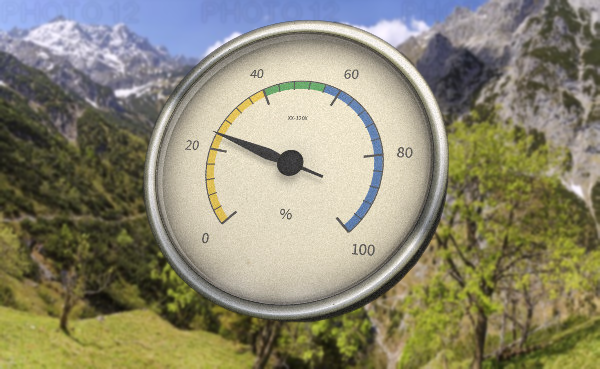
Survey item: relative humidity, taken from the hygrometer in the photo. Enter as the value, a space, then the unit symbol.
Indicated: 24 %
